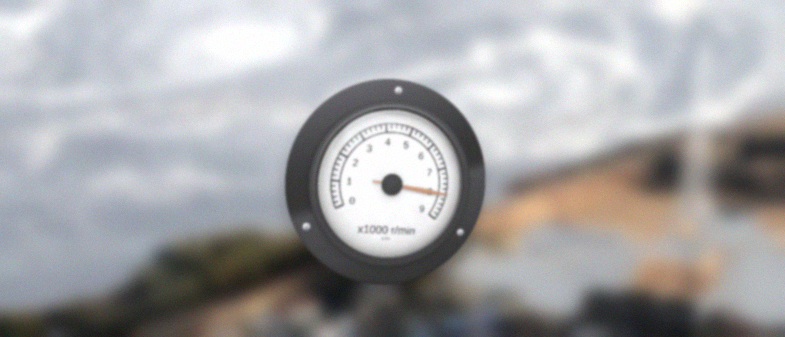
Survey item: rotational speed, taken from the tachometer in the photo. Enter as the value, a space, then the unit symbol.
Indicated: 8000 rpm
